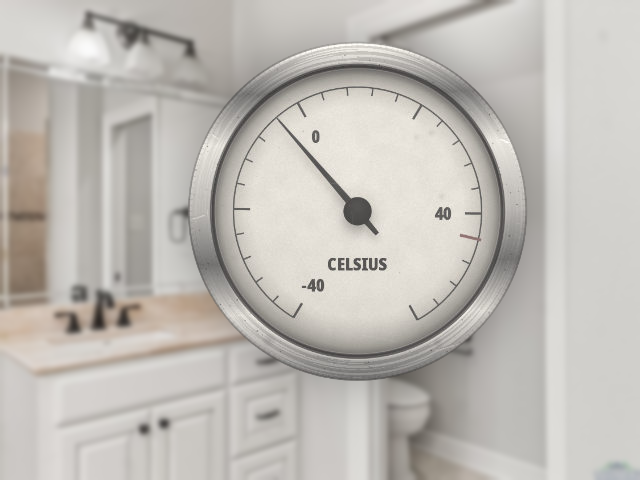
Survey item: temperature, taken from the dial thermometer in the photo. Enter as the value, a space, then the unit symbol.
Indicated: -4 °C
